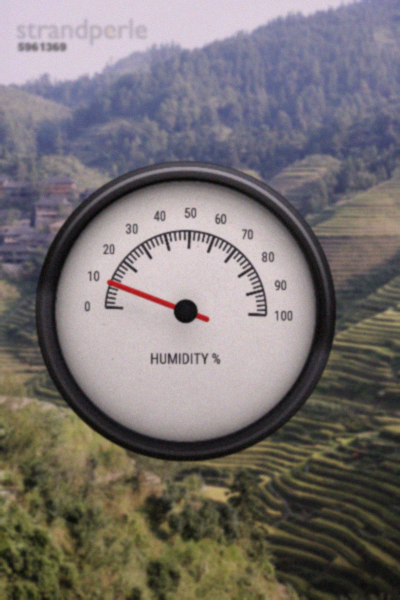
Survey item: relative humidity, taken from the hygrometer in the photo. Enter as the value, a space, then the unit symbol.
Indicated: 10 %
